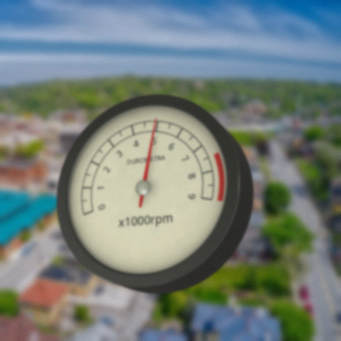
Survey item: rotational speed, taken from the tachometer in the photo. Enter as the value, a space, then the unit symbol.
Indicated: 5000 rpm
